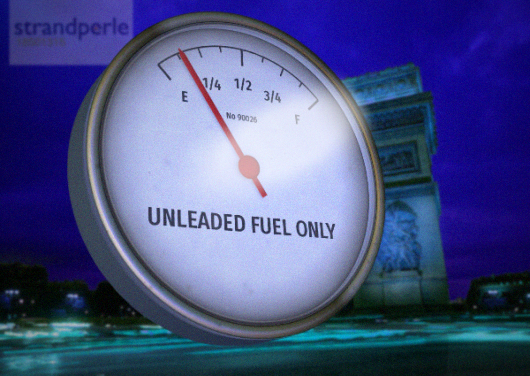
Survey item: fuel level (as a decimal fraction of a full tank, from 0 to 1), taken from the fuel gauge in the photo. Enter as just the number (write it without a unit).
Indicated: 0.125
